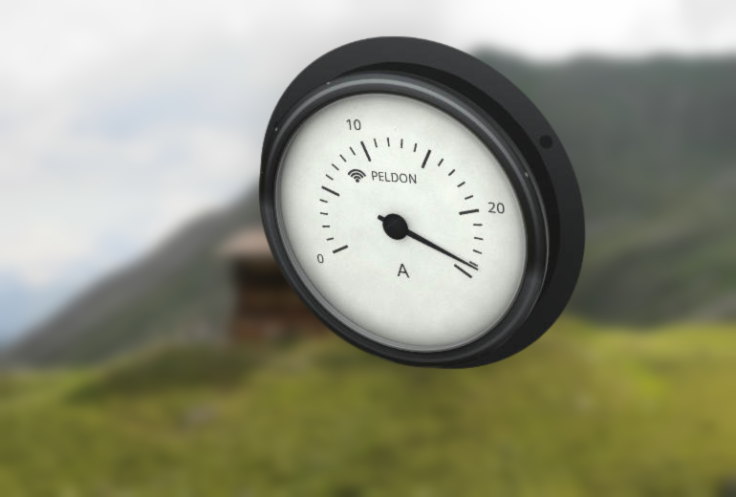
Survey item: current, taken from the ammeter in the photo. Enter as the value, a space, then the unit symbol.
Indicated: 24 A
